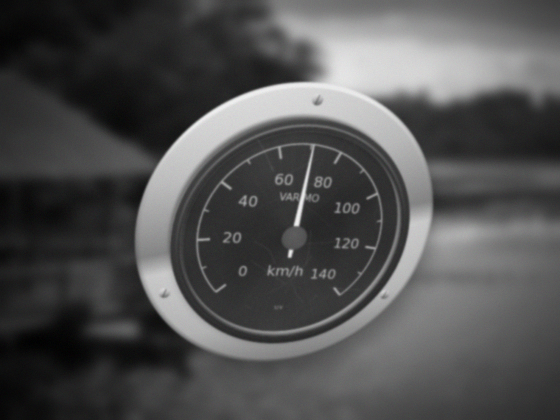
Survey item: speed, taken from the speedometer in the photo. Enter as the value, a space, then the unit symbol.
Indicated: 70 km/h
